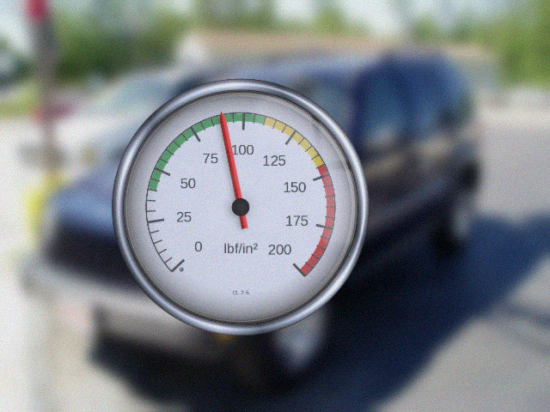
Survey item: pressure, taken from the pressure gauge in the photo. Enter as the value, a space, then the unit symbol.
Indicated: 90 psi
